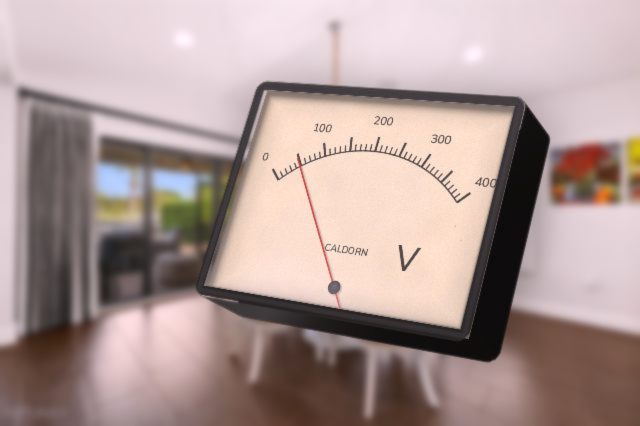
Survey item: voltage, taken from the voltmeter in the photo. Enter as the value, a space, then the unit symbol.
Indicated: 50 V
